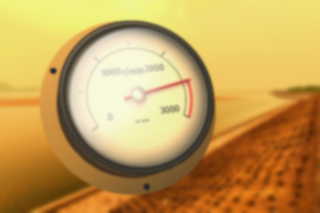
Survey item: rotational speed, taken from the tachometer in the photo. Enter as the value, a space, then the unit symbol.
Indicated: 2500 rpm
